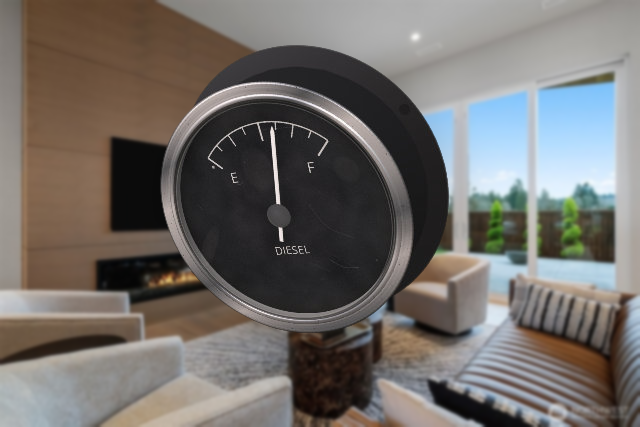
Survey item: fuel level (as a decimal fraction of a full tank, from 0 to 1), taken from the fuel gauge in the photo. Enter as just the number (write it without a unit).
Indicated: 0.625
